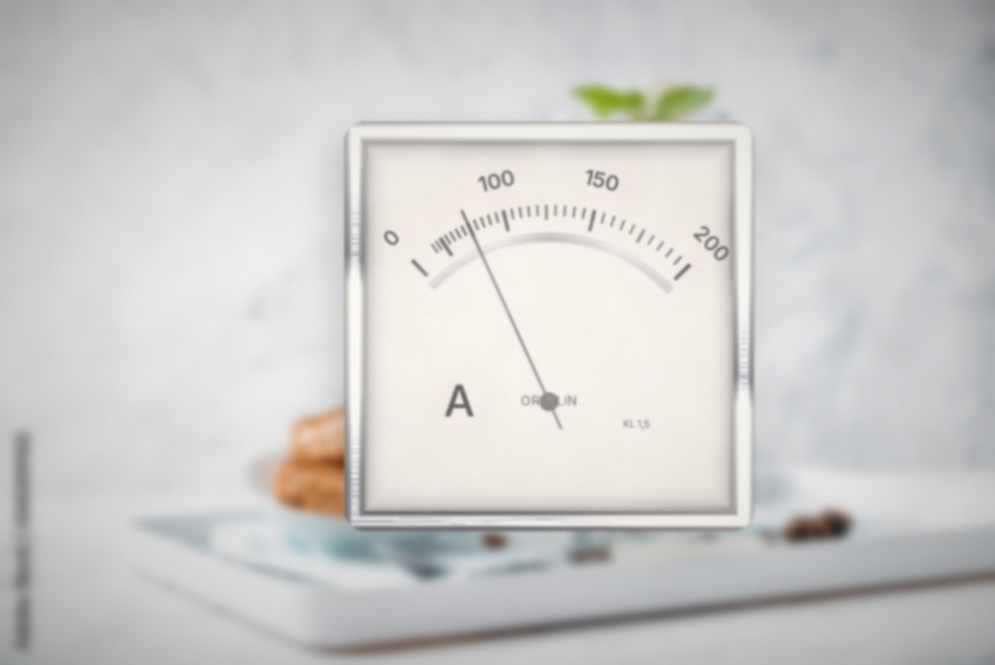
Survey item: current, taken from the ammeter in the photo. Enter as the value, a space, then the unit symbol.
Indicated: 75 A
